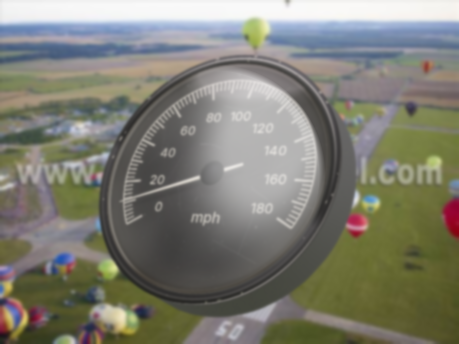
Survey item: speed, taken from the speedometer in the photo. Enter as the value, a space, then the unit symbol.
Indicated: 10 mph
